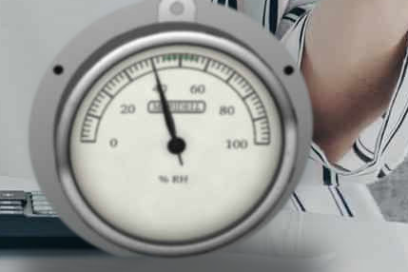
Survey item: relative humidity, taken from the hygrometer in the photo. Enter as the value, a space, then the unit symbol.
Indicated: 40 %
